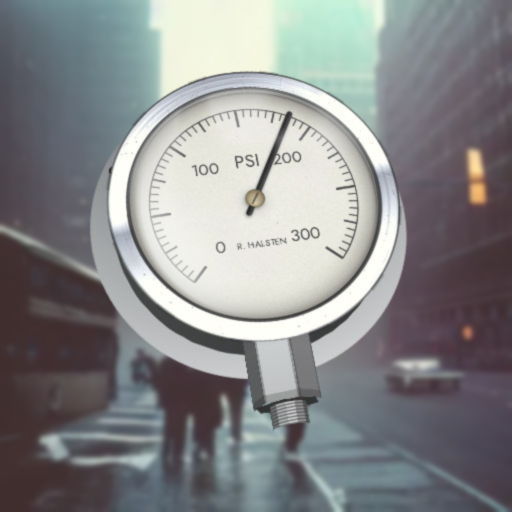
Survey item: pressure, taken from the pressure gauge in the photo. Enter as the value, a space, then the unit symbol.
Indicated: 185 psi
